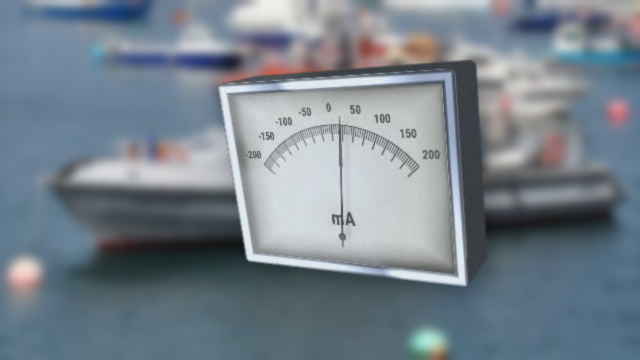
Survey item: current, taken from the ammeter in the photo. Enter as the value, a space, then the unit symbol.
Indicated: 25 mA
